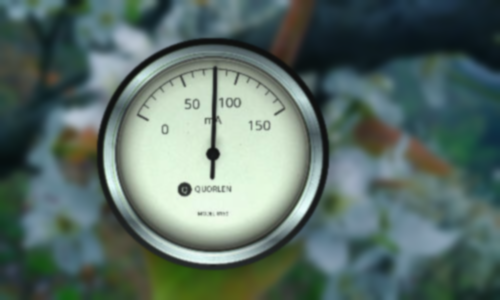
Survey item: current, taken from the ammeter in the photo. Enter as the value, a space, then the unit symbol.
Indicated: 80 mA
